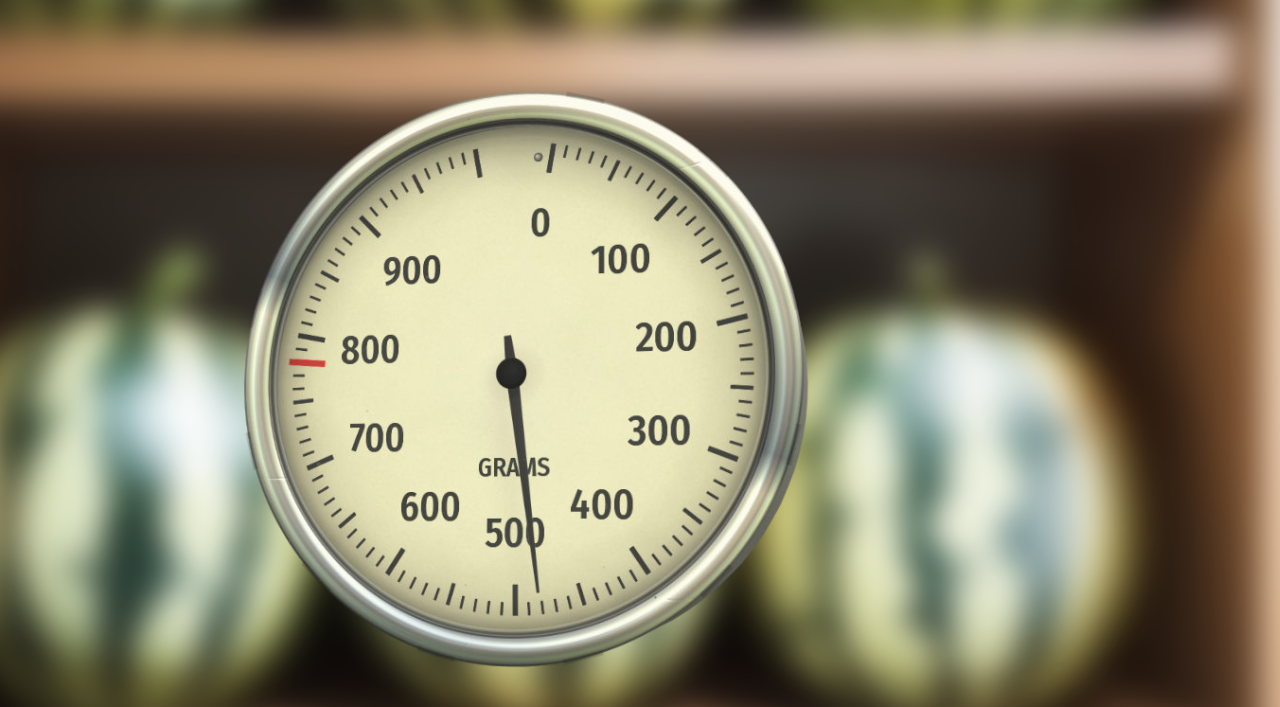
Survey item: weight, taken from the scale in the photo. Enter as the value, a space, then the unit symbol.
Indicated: 480 g
